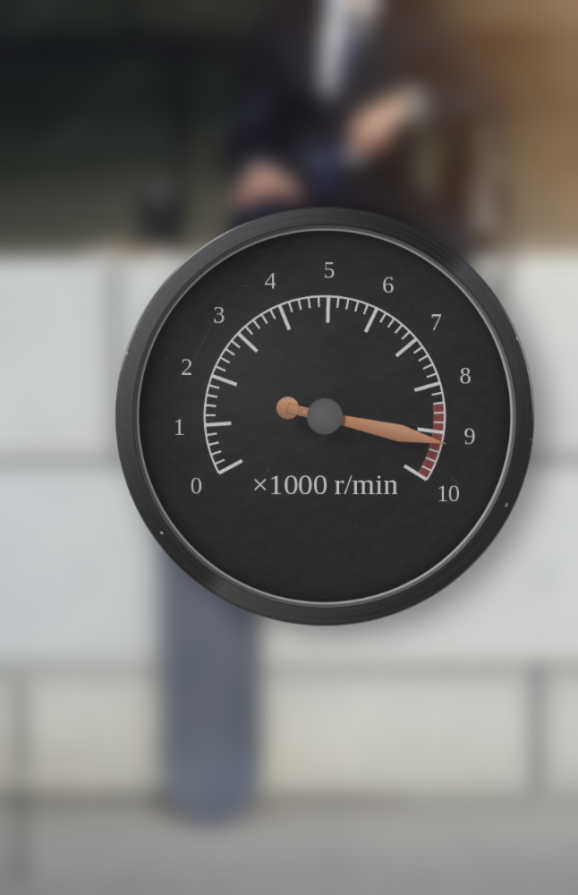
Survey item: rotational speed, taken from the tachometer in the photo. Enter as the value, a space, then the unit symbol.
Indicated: 9200 rpm
